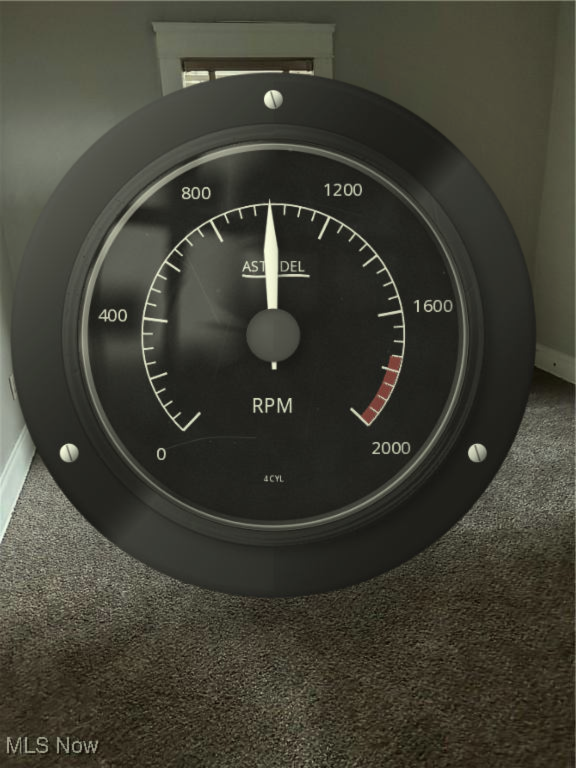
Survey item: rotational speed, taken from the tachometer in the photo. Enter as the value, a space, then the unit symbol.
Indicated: 1000 rpm
